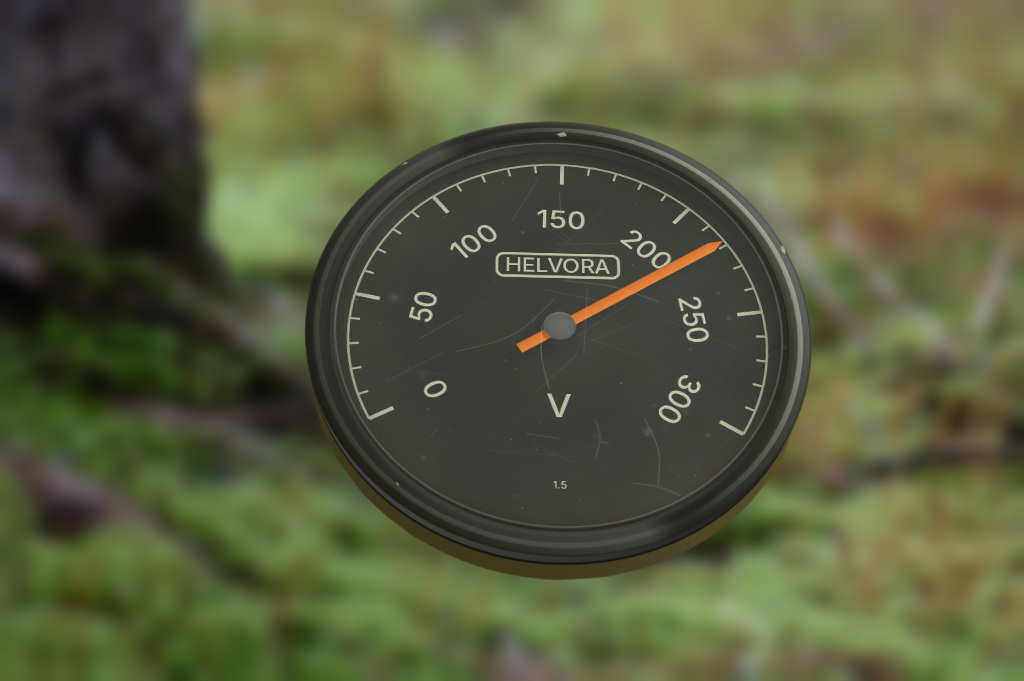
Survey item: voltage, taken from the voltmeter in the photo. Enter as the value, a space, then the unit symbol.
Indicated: 220 V
